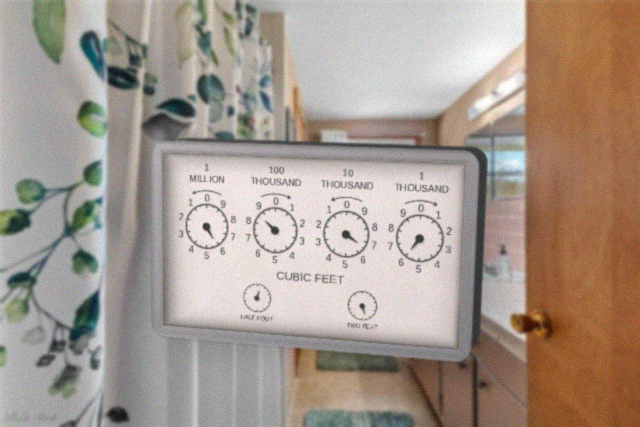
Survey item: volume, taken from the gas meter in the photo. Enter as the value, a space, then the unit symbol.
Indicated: 586600 ft³
